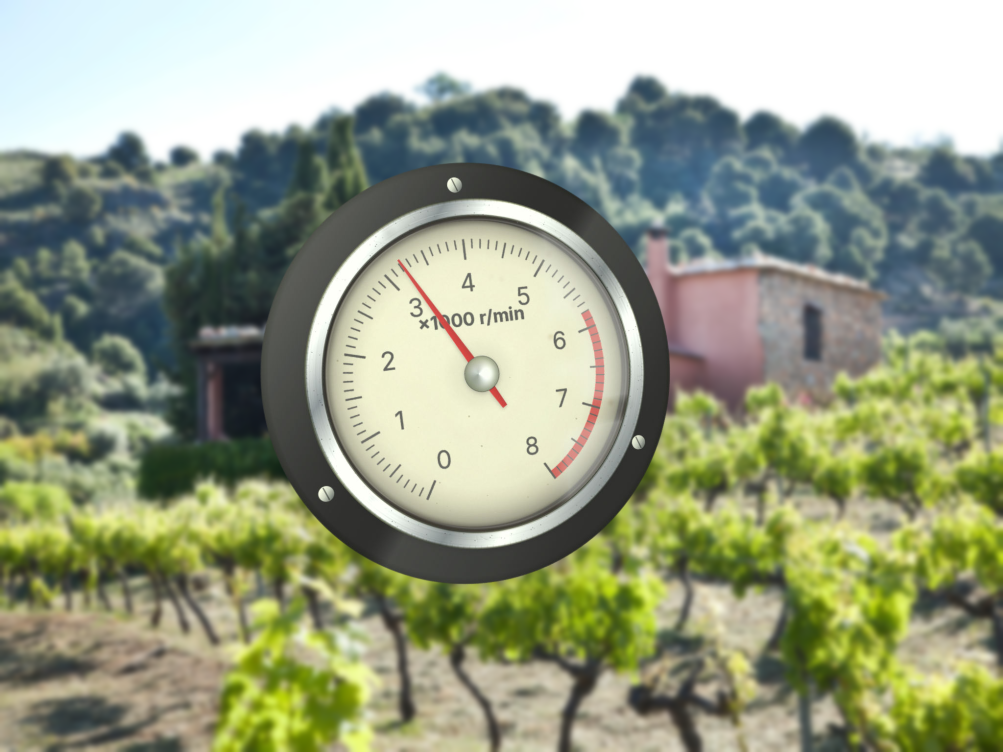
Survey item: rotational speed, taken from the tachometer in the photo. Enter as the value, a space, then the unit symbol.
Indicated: 3200 rpm
